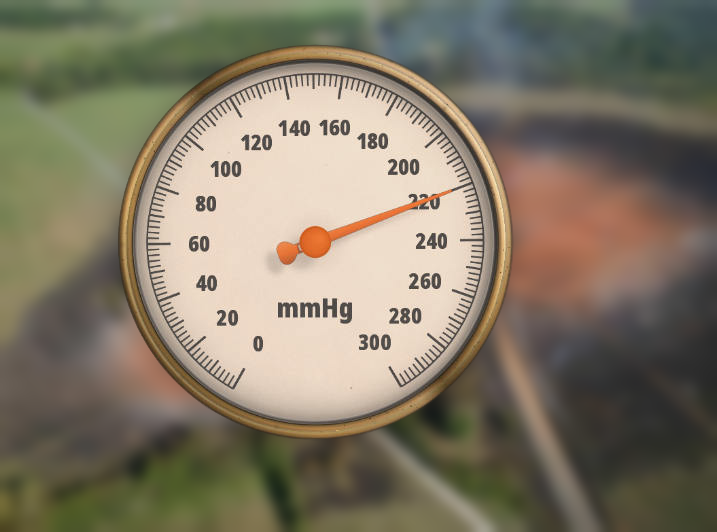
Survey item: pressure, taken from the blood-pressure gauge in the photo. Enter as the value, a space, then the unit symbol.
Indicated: 220 mmHg
